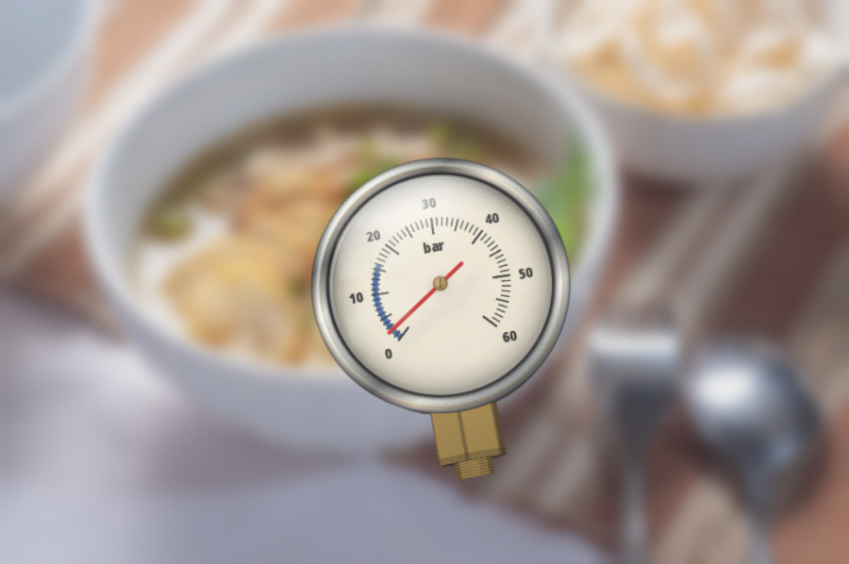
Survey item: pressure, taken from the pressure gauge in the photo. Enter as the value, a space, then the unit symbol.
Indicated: 2 bar
